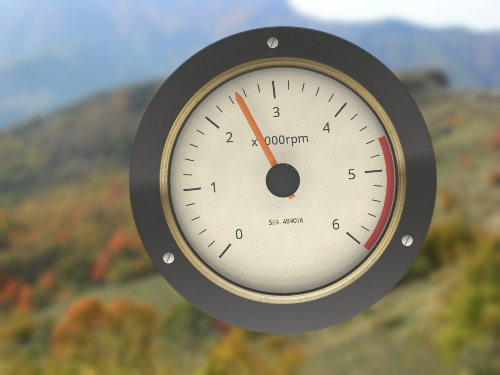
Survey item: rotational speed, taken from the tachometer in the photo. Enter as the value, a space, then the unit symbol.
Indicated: 2500 rpm
